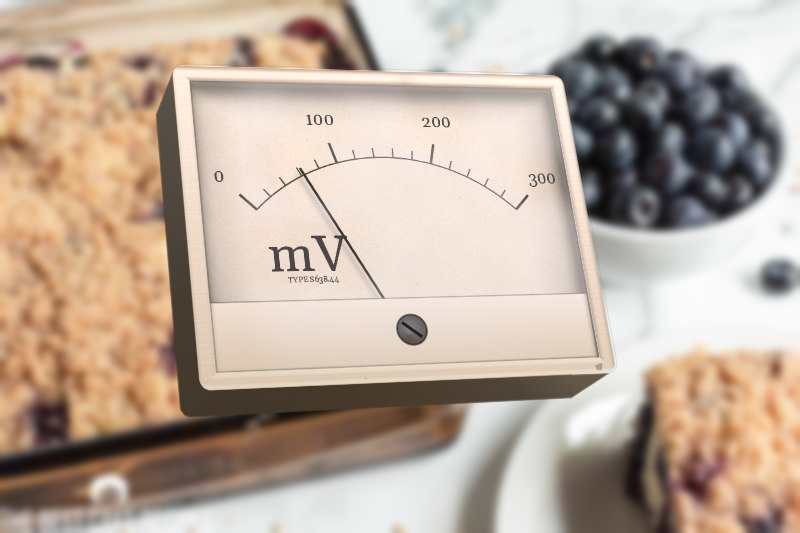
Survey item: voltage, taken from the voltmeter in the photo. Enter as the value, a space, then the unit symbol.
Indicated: 60 mV
